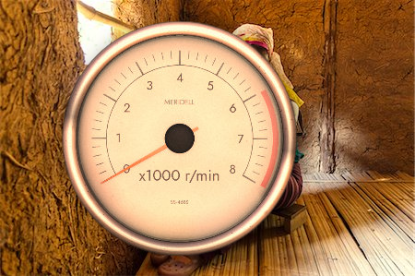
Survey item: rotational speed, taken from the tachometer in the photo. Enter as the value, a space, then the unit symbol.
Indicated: 0 rpm
